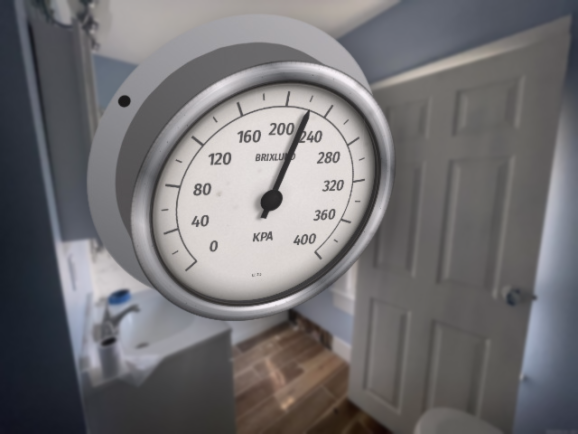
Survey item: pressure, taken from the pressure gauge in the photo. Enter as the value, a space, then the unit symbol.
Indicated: 220 kPa
